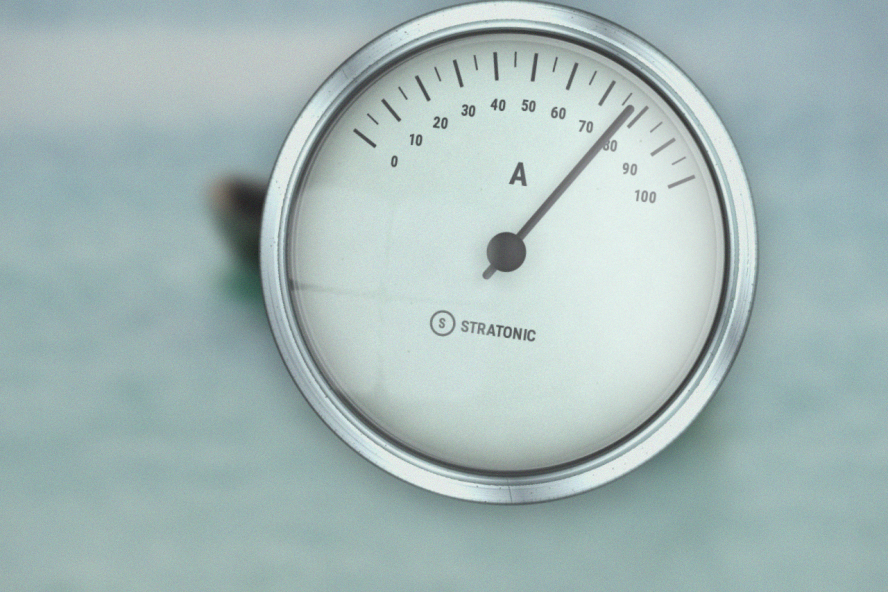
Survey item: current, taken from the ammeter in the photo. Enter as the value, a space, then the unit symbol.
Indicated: 77.5 A
